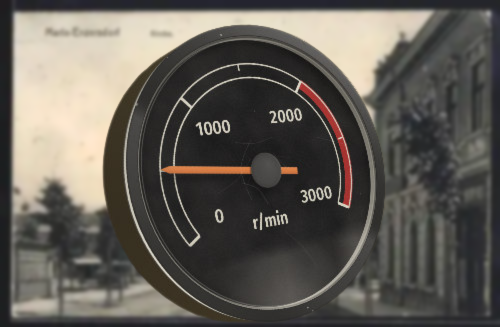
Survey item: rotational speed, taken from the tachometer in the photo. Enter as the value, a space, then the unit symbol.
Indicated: 500 rpm
